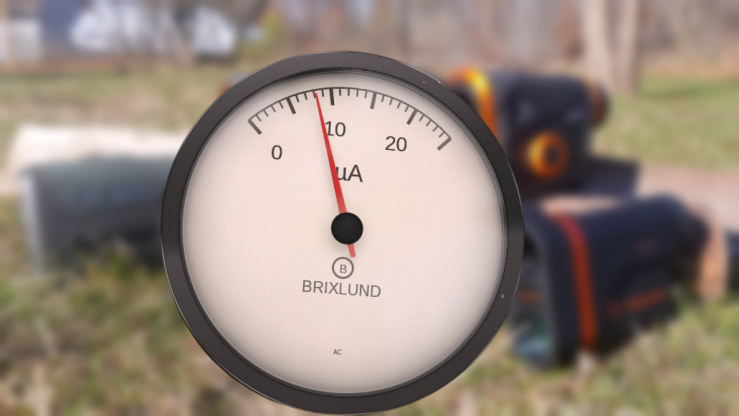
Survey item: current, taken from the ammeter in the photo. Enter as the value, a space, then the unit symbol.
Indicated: 8 µA
